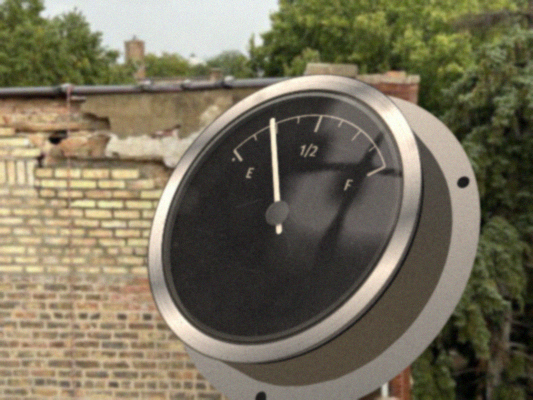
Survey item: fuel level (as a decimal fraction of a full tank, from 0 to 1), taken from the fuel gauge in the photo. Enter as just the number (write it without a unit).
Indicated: 0.25
